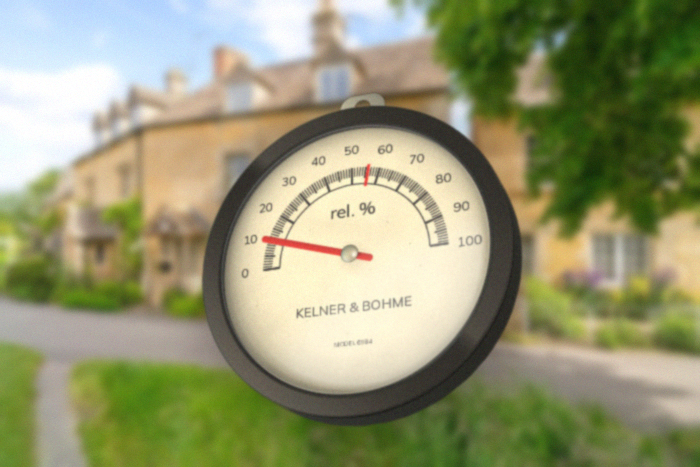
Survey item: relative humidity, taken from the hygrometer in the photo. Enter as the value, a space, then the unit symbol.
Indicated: 10 %
